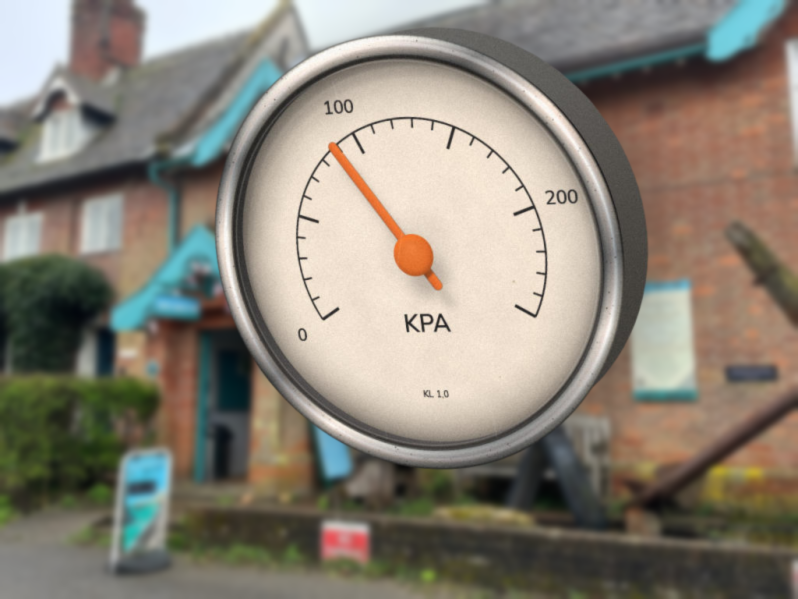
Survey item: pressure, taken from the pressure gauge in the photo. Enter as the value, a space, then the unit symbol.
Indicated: 90 kPa
